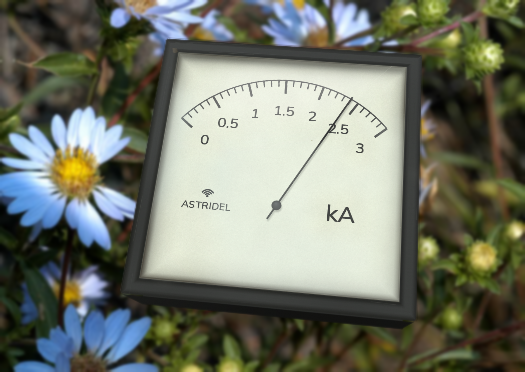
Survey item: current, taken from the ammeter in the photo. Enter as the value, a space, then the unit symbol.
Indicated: 2.4 kA
